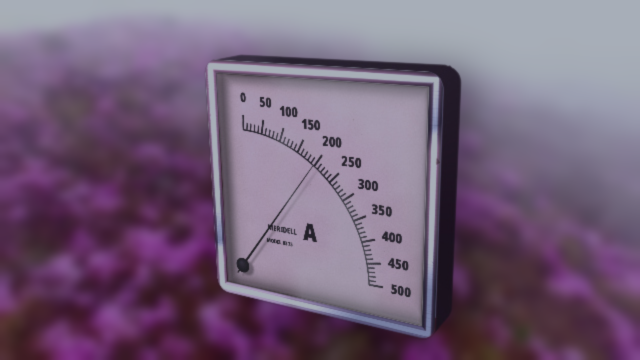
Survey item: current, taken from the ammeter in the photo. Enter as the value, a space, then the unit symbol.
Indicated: 200 A
